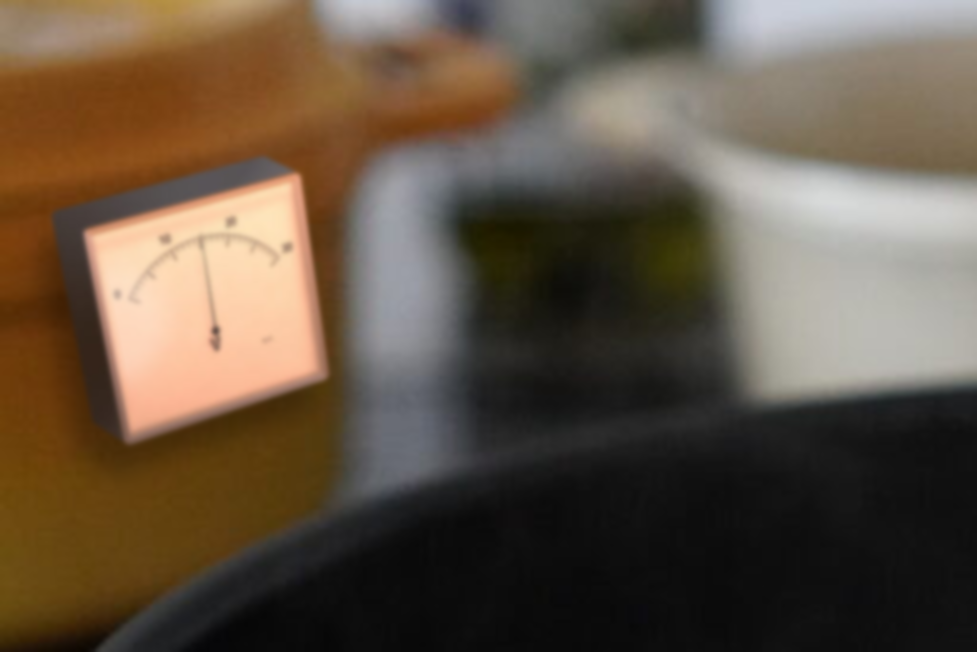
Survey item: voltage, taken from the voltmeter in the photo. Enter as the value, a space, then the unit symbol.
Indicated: 15 V
